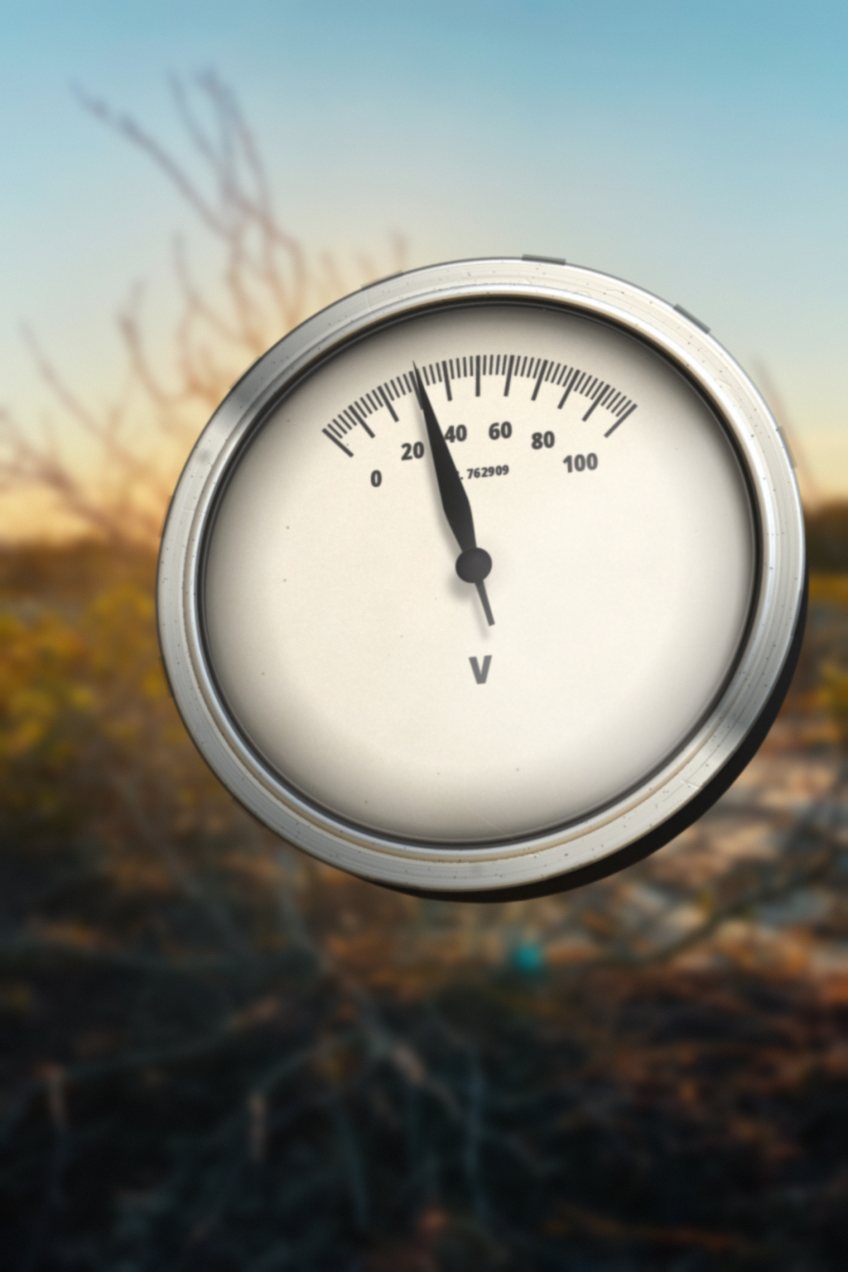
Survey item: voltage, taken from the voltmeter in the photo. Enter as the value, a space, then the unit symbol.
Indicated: 32 V
